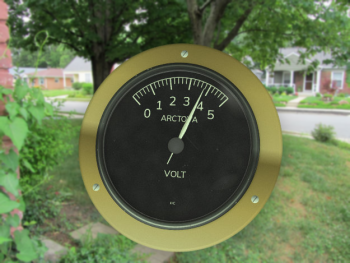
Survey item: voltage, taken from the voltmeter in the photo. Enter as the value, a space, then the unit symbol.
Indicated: 3.8 V
